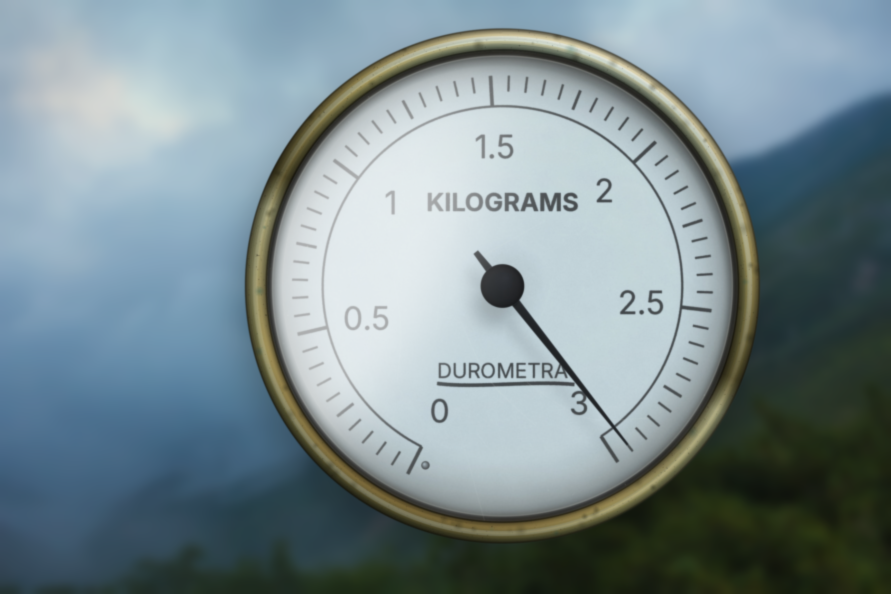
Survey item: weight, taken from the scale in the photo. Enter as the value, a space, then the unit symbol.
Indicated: 2.95 kg
